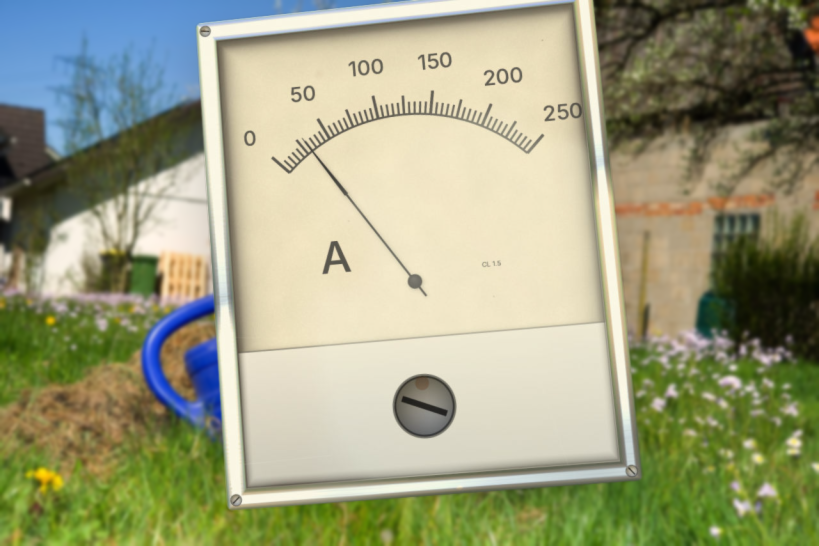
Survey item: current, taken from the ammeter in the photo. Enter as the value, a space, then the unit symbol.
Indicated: 30 A
